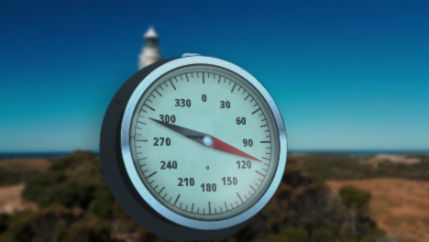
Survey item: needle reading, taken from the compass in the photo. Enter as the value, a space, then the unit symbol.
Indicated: 110 °
